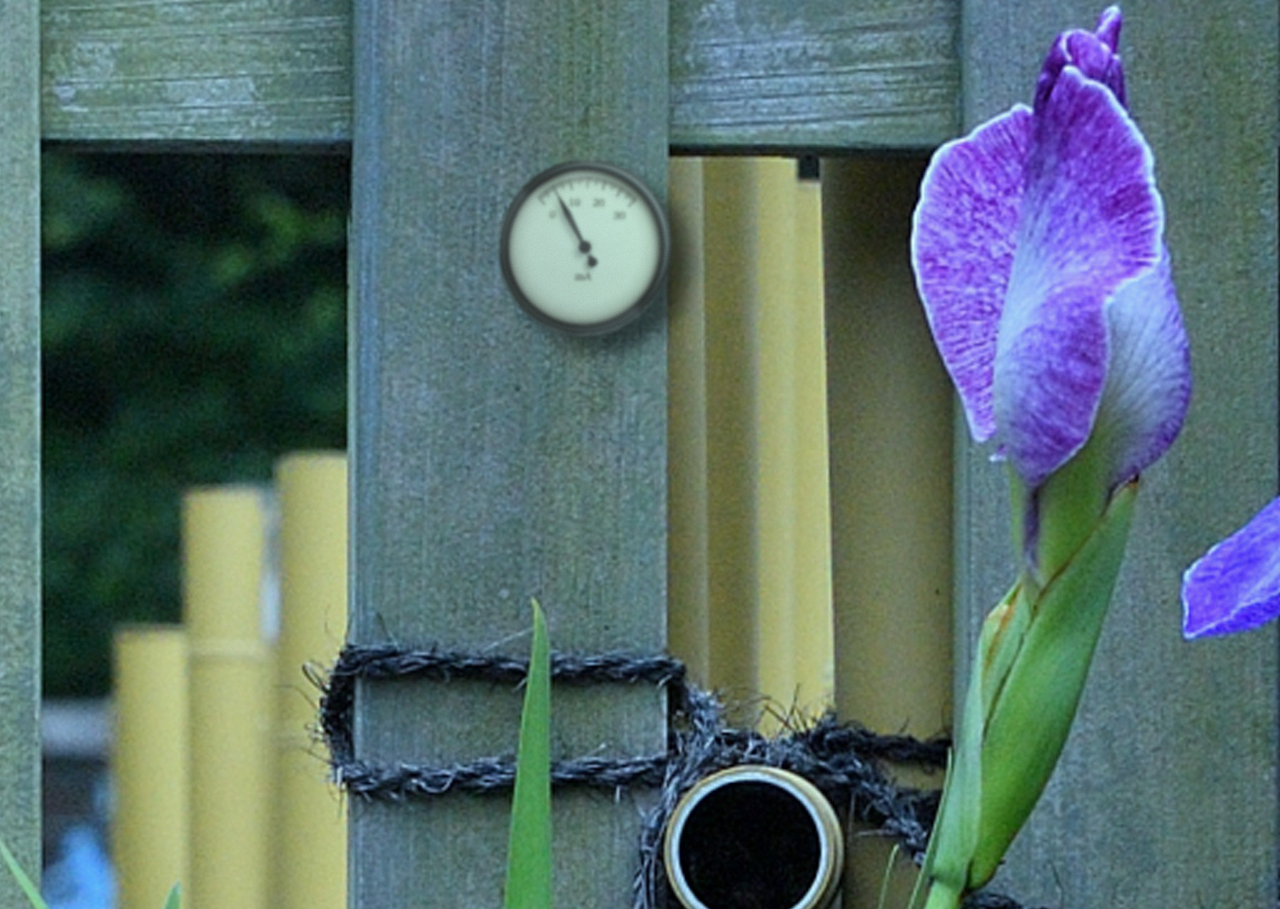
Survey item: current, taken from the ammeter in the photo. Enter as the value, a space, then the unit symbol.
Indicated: 5 mA
